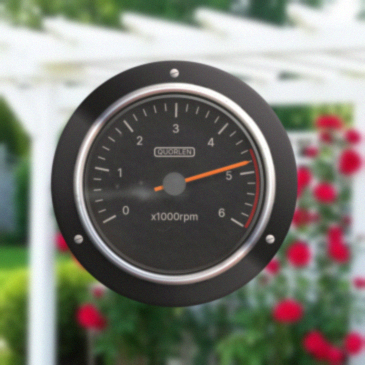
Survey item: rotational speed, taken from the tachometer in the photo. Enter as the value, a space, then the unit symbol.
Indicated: 4800 rpm
